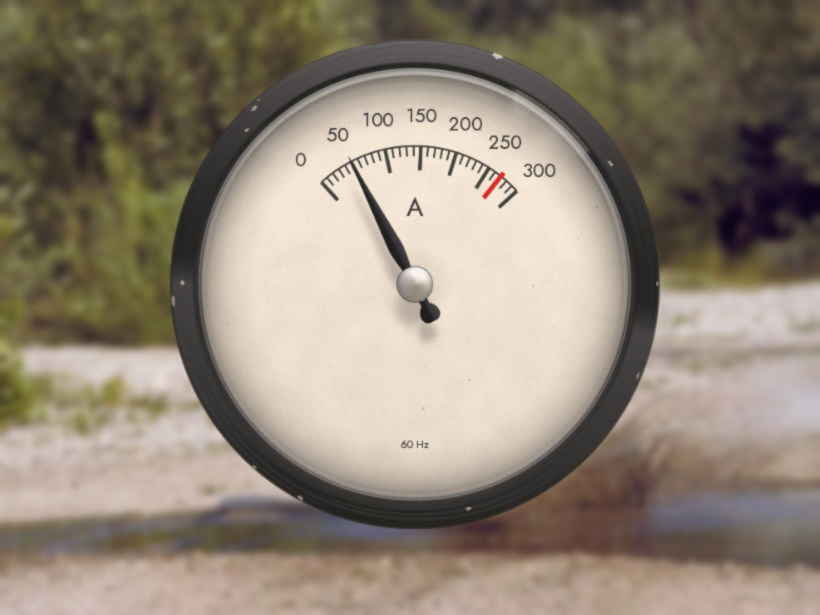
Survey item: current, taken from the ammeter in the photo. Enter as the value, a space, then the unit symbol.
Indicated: 50 A
